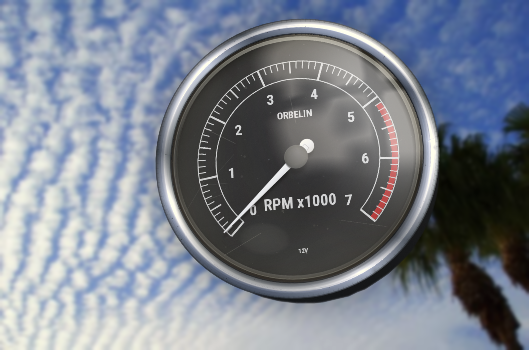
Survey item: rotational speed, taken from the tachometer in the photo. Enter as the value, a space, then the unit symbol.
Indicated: 100 rpm
